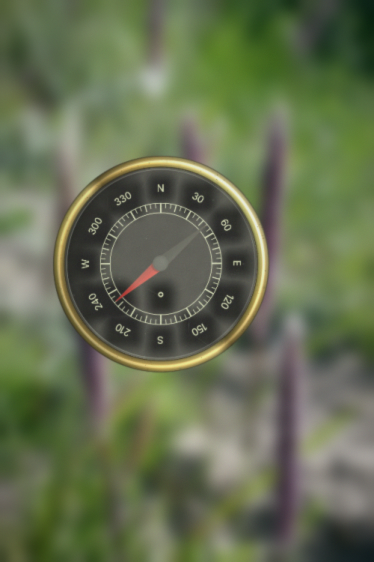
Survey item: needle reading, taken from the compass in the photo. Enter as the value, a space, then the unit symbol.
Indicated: 230 °
